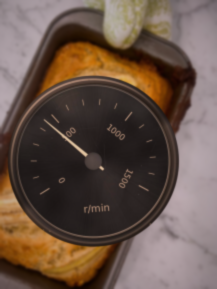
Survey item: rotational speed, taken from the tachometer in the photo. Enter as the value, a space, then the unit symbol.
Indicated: 450 rpm
